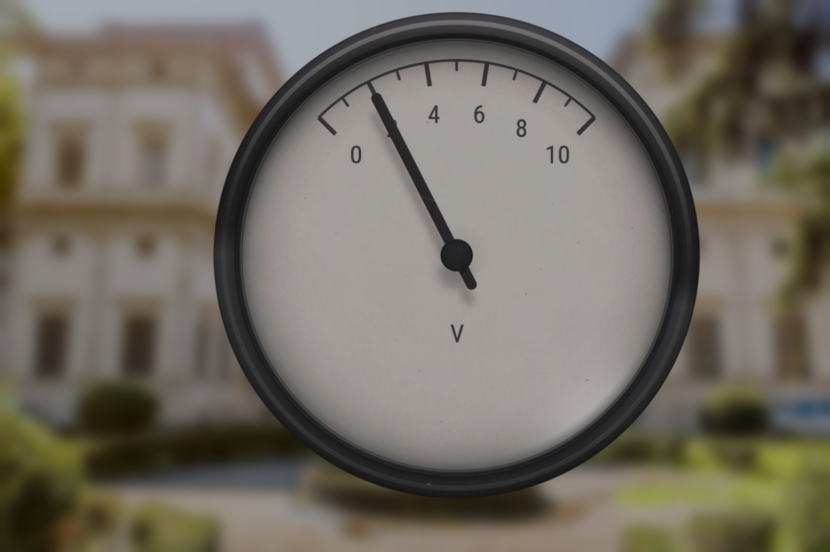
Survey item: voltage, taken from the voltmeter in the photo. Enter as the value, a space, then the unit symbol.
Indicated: 2 V
